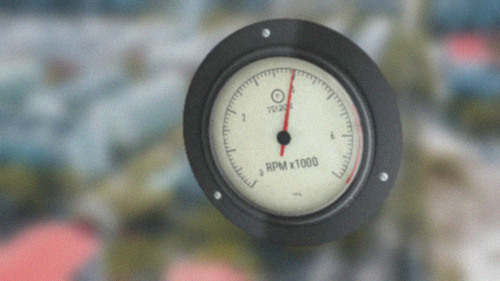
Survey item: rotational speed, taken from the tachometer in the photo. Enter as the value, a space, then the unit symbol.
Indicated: 4000 rpm
